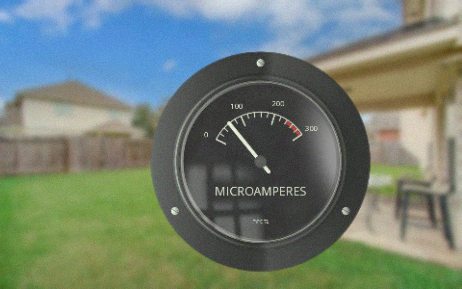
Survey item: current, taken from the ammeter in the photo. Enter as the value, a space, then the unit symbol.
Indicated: 60 µA
